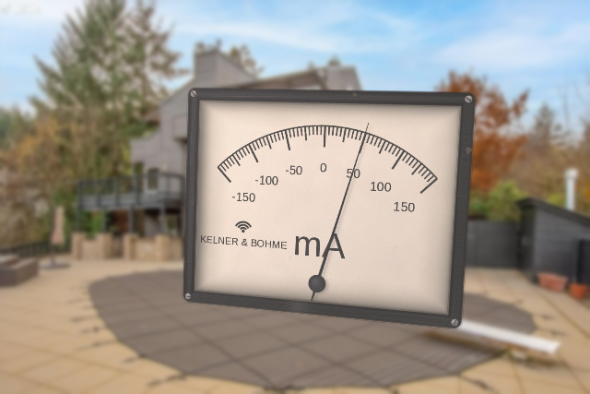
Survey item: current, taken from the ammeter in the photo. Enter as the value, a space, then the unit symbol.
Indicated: 50 mA
